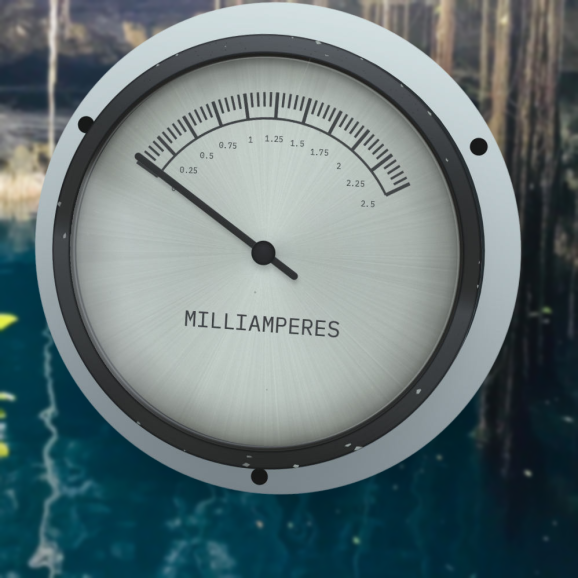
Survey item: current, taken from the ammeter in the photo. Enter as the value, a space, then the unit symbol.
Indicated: 0.05 mA
